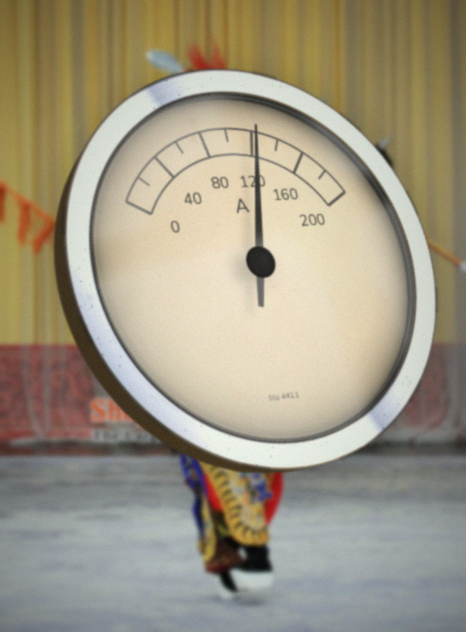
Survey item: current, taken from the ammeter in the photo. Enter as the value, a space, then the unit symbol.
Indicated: 120 A
